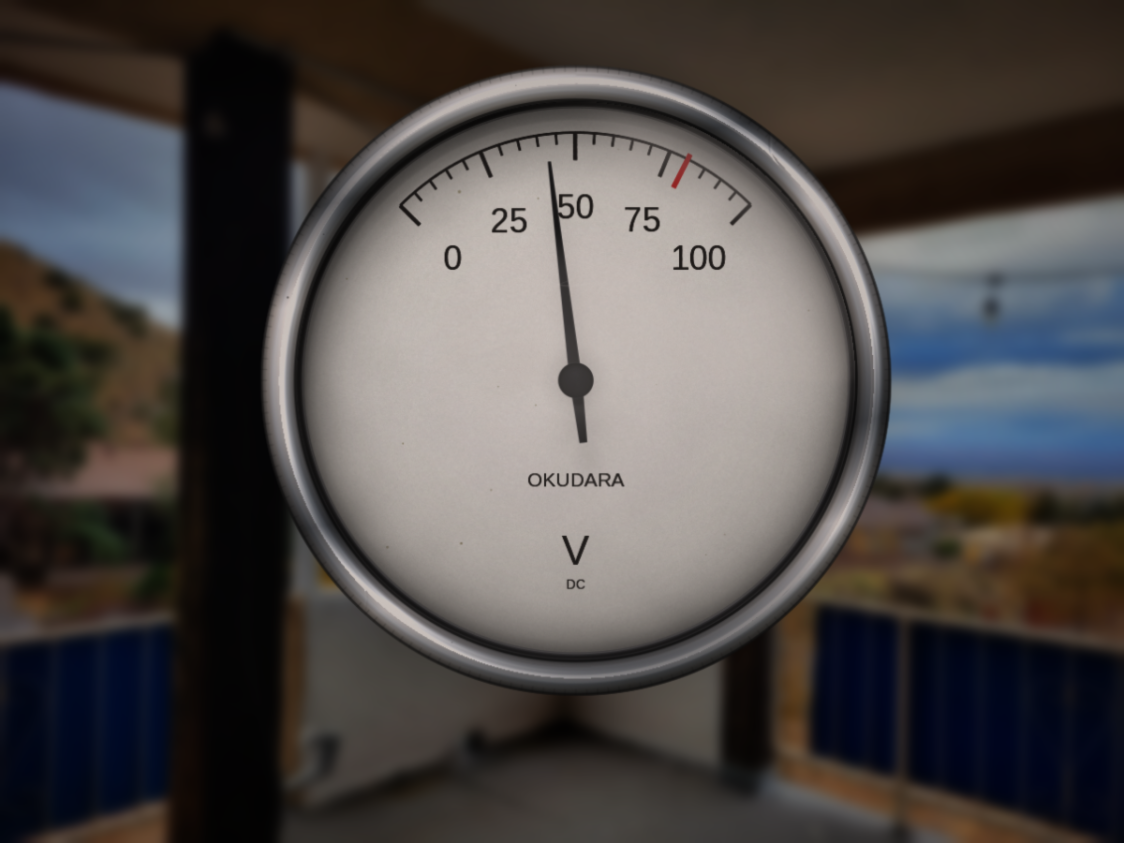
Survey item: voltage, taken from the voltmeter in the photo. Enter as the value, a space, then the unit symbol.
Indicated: 42.5 V
